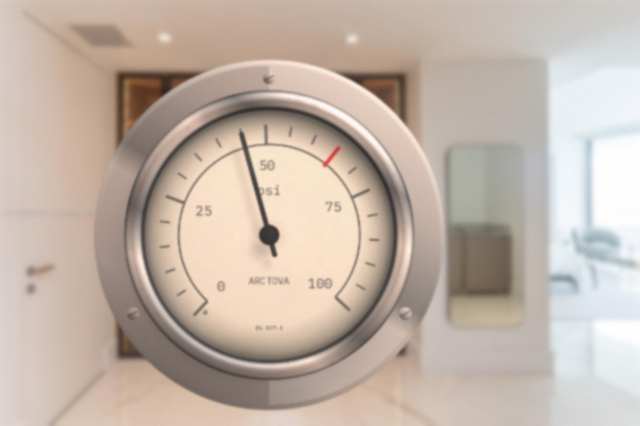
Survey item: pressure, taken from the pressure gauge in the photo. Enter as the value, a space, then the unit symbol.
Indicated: 45 psi
